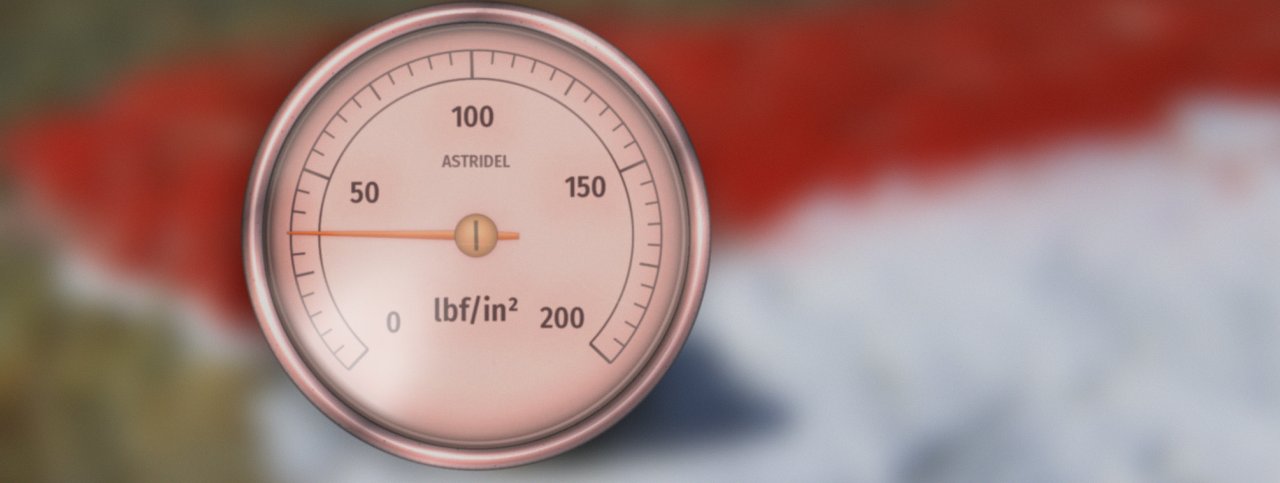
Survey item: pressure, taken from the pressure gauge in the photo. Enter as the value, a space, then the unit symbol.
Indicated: 35 psi
